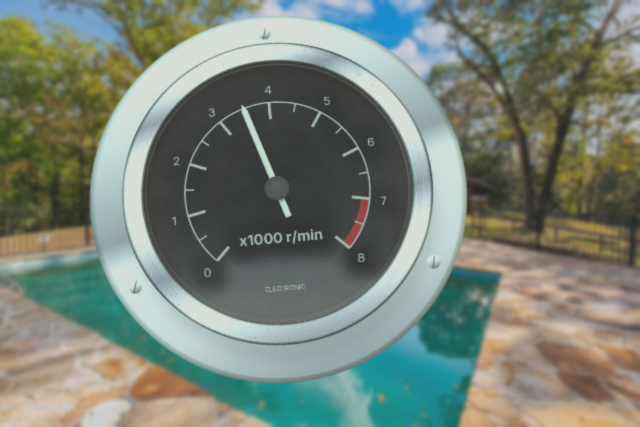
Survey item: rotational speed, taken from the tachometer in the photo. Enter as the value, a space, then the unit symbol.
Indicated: 3500 rpm
